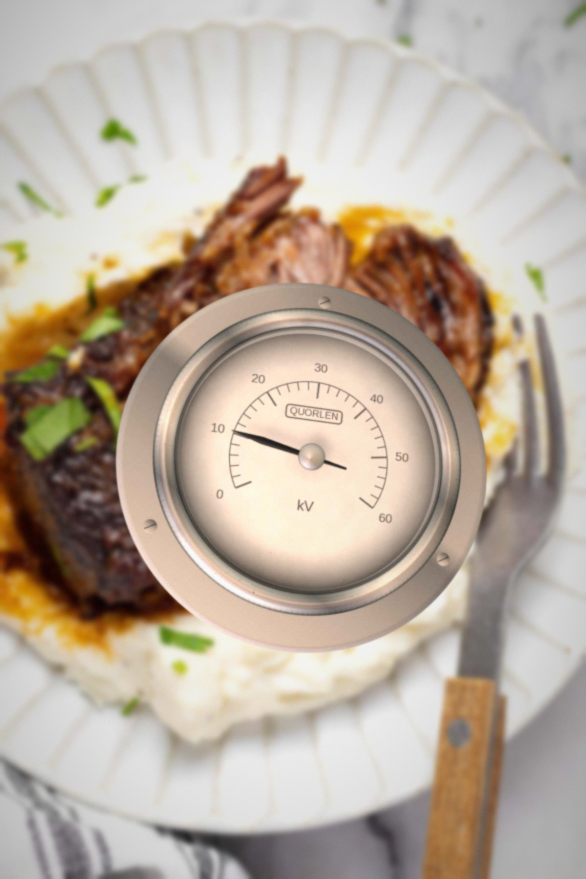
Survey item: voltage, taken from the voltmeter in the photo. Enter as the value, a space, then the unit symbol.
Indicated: 10 kV
